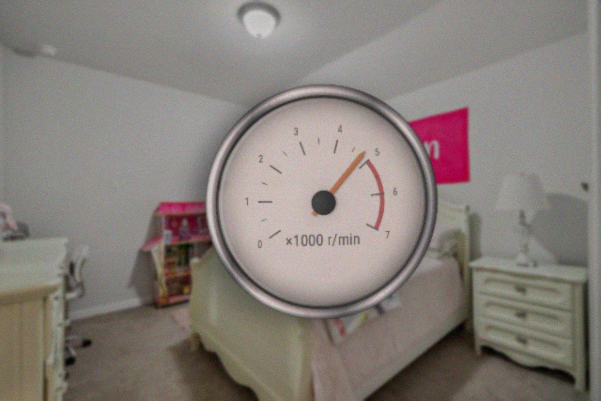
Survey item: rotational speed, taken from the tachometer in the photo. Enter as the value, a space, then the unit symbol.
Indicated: 4750 rpm
